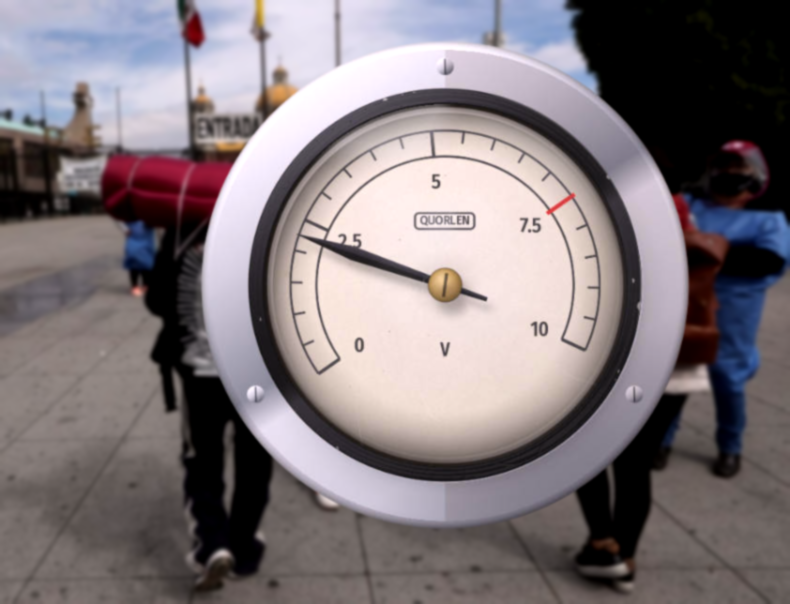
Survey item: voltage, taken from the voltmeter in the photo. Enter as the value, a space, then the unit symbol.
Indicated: 2.25 V
